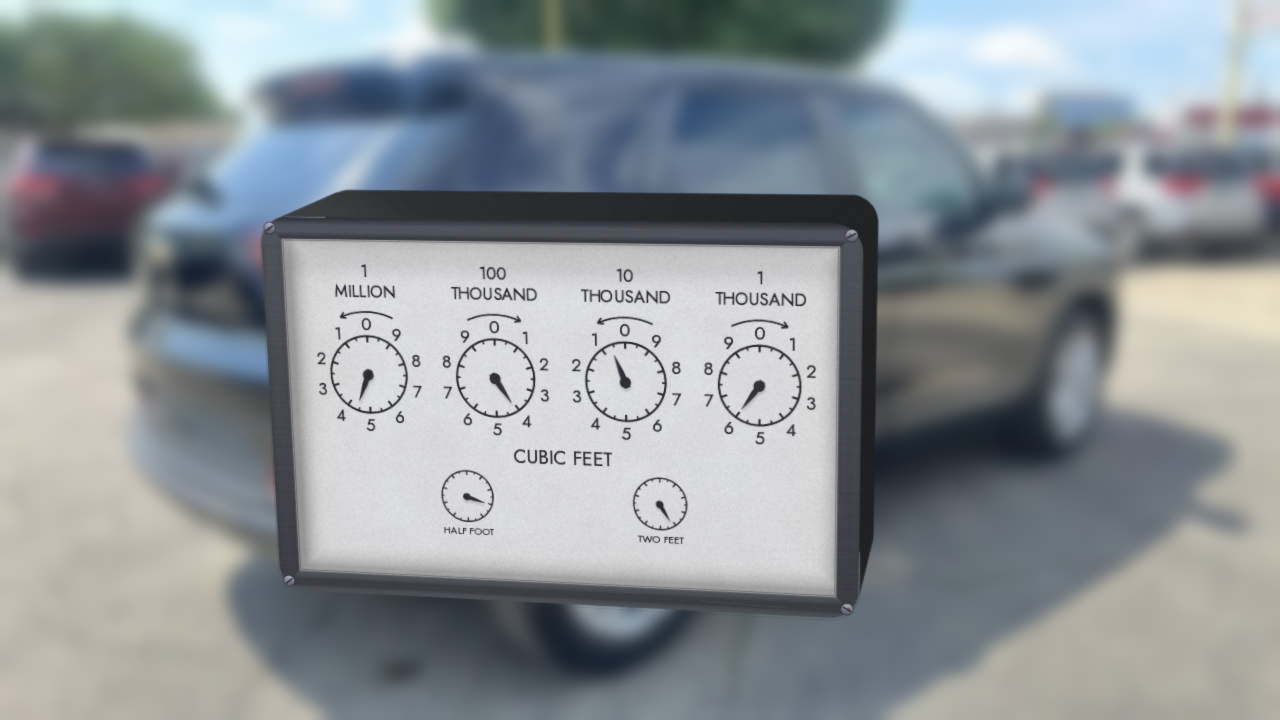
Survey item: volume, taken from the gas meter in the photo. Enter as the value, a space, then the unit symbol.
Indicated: 440600 ft³
